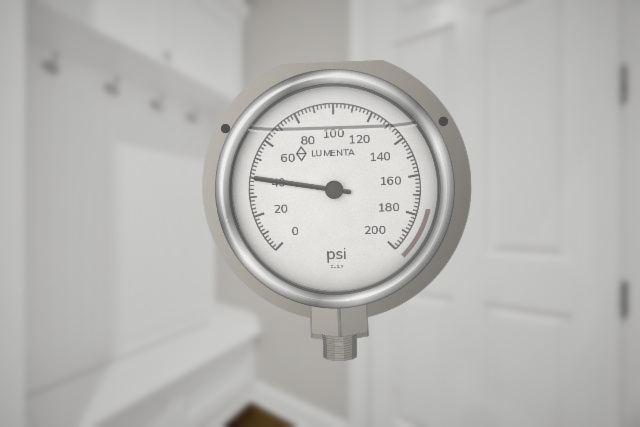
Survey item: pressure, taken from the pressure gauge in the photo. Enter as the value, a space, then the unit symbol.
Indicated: 40 psi
